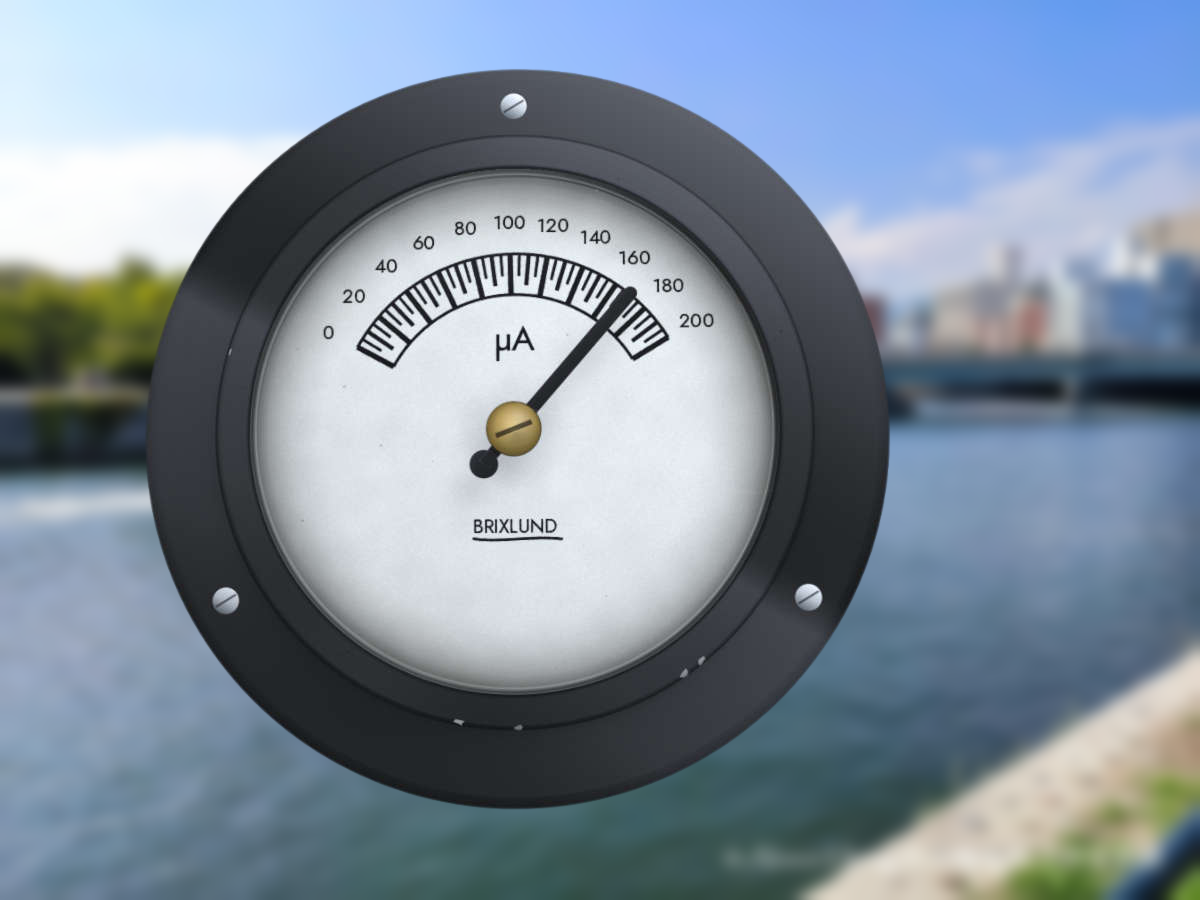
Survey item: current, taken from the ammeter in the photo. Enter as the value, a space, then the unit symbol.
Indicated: 170 µA
